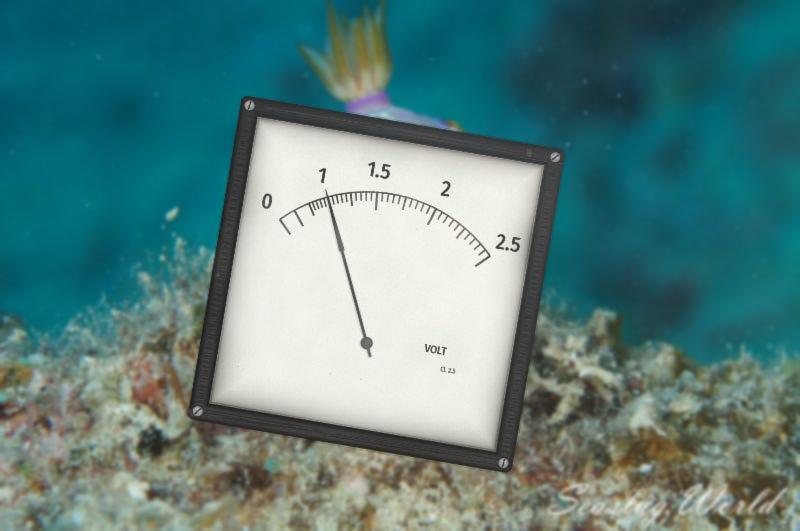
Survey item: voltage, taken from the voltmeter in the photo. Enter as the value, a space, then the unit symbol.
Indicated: 1 V
